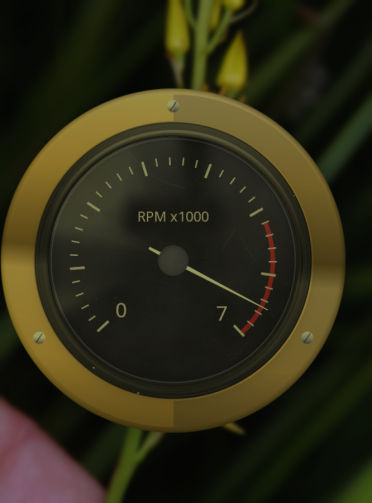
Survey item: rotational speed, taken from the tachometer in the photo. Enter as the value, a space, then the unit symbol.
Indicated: 6500 rpm
